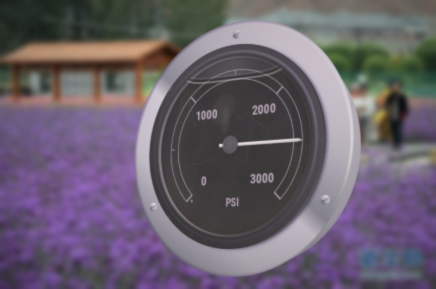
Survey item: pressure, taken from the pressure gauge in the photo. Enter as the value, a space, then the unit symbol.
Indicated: 2500 psi
